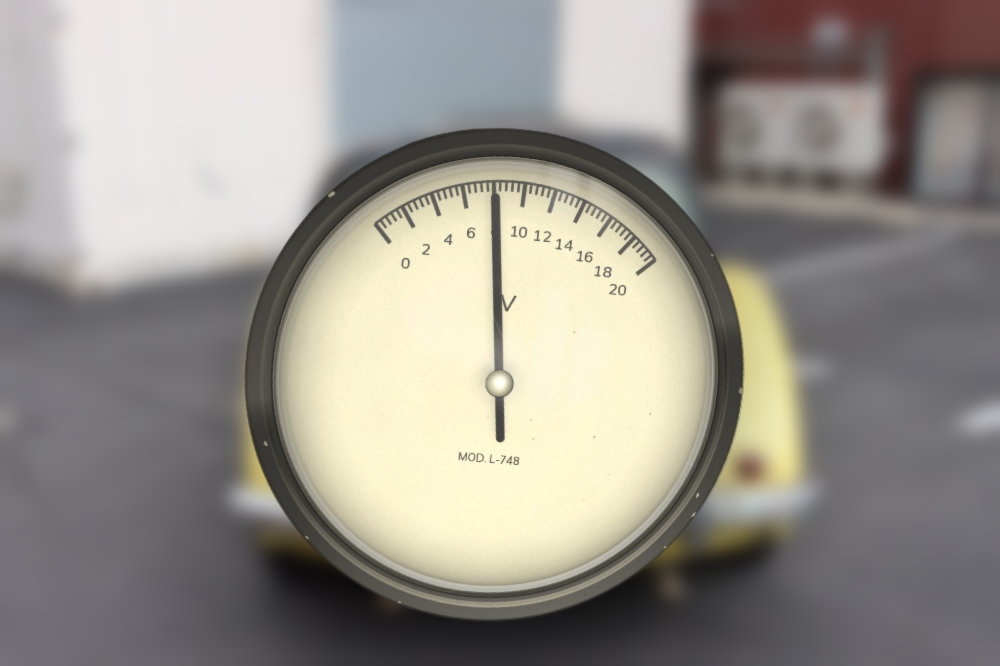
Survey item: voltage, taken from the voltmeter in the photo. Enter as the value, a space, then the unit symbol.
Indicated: 8 V
